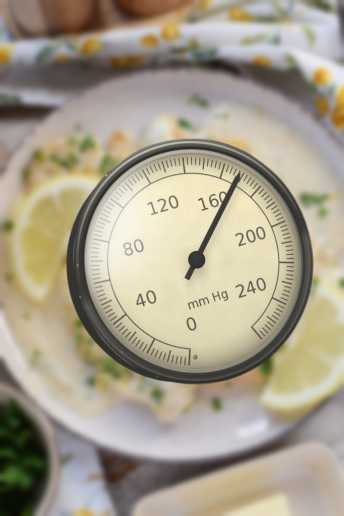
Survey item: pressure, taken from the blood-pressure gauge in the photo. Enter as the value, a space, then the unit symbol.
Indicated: 168 mmHg
